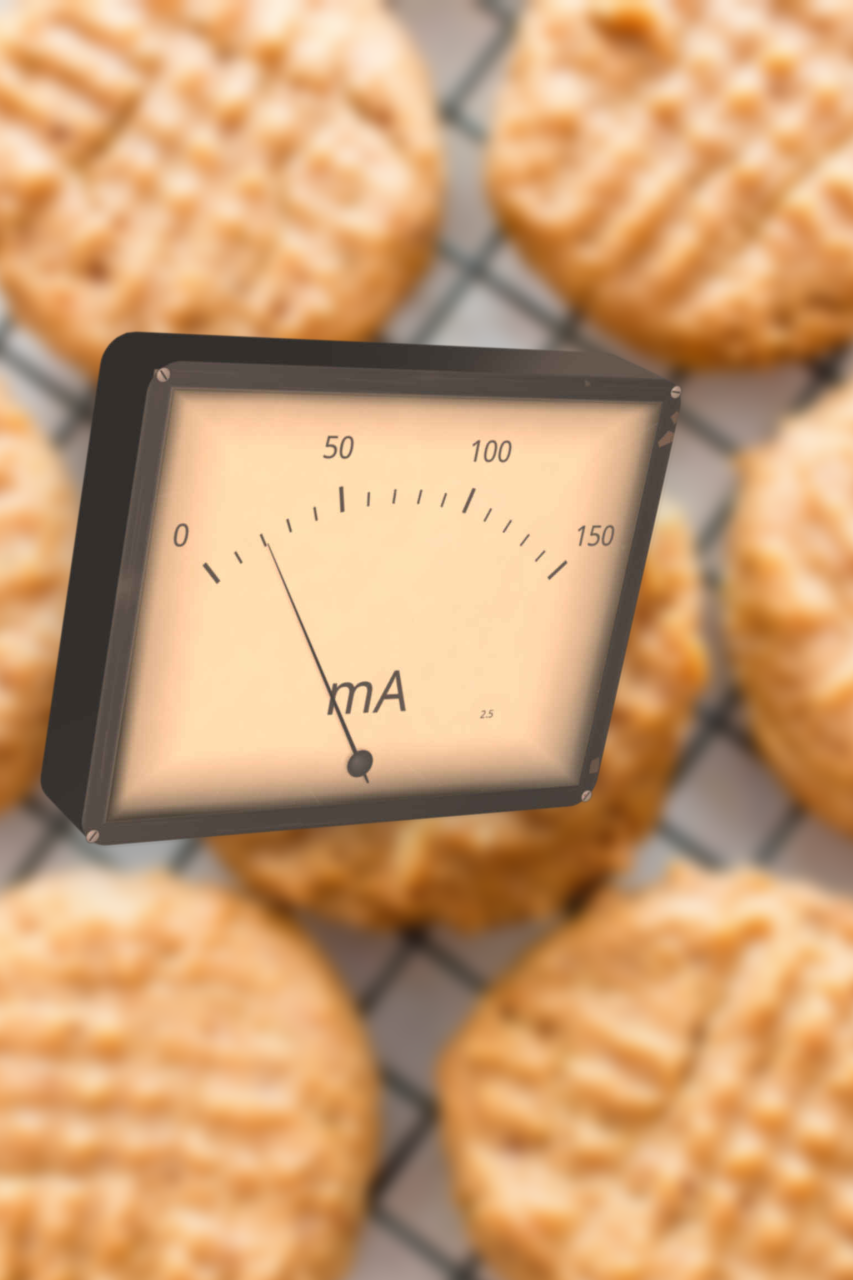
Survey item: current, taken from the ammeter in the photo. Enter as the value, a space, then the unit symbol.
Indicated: 20 mA
